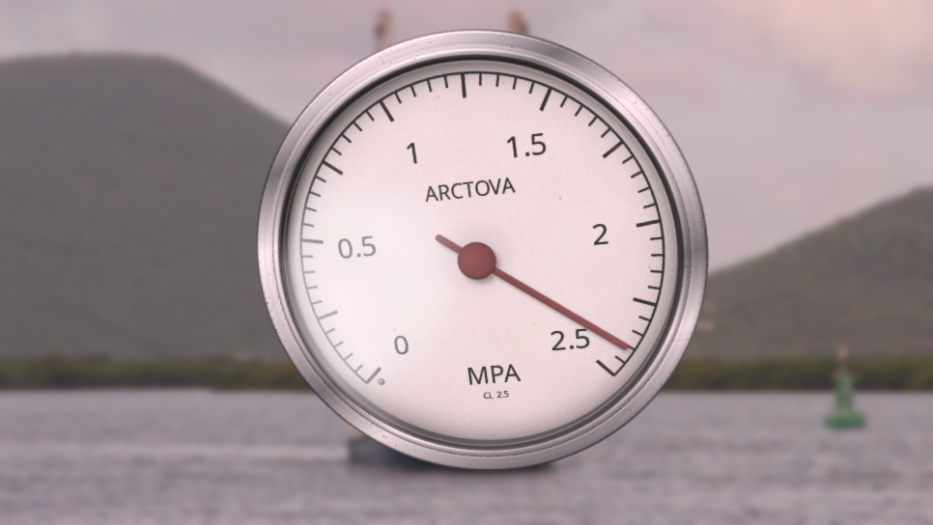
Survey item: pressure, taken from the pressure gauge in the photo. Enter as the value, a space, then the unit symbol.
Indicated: 2.4 MPa
